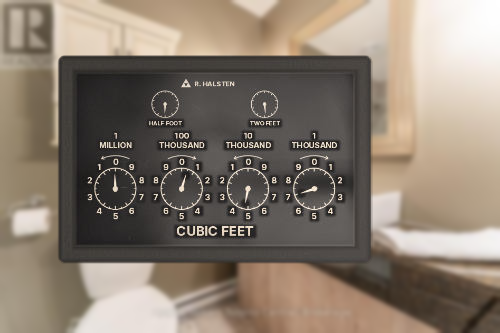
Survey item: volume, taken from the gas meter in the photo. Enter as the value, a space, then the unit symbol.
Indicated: 4700 ft³
